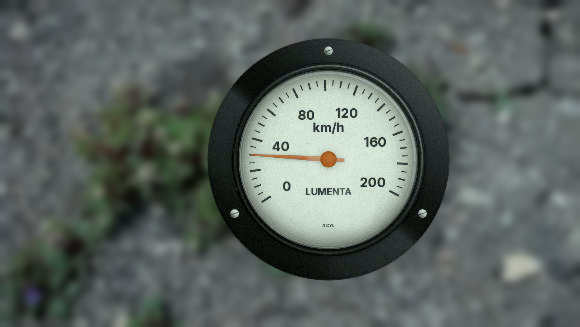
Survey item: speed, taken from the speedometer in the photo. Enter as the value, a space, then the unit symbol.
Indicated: 30 km/h
